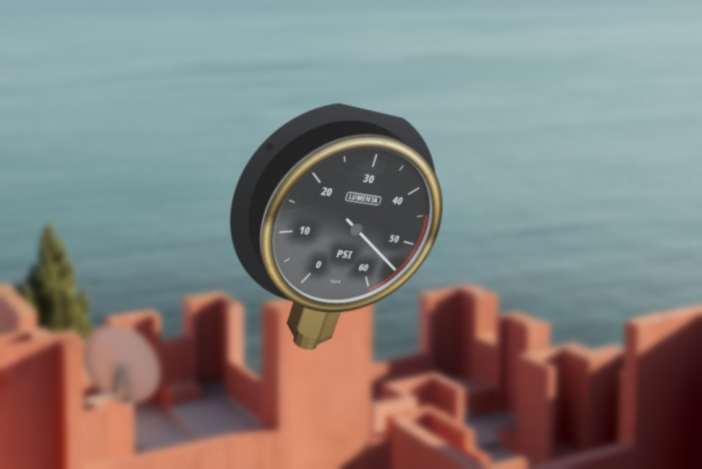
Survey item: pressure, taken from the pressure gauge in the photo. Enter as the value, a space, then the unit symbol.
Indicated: 55 psi
